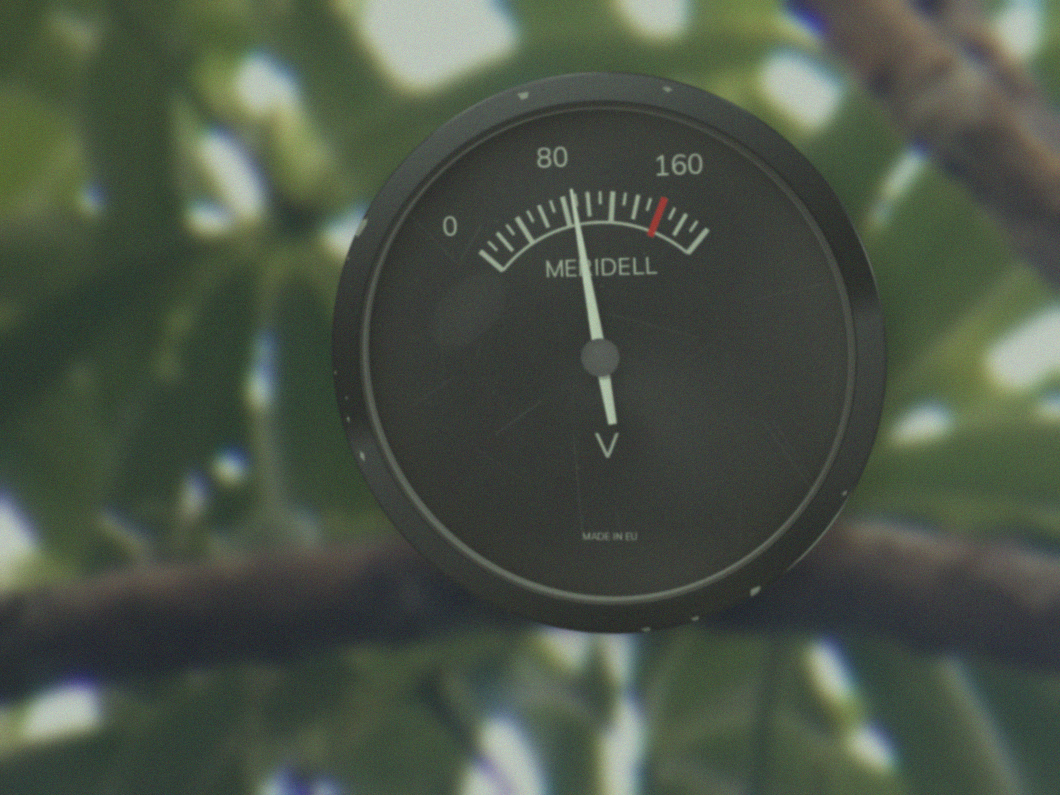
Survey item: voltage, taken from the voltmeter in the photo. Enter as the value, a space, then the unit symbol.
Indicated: 90 V
